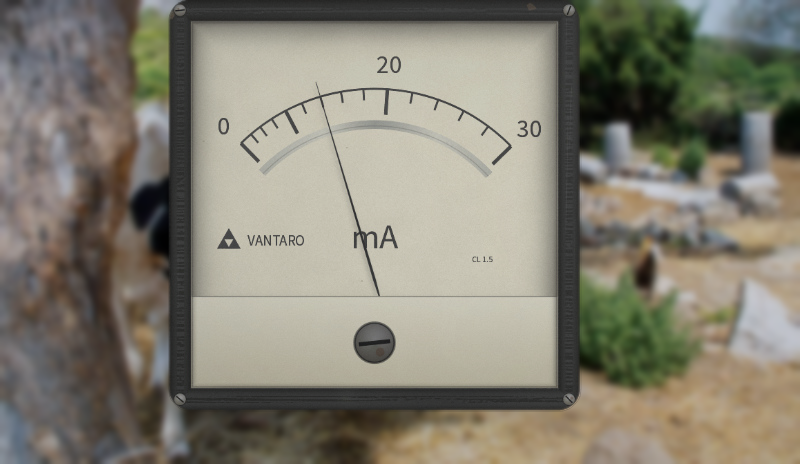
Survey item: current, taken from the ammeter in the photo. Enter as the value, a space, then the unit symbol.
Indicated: 14 mA
